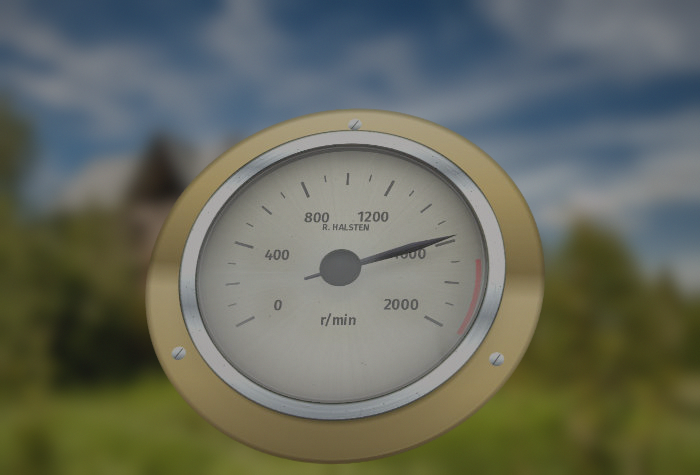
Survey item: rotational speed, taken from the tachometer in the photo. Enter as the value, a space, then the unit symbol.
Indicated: 1600 rpm
